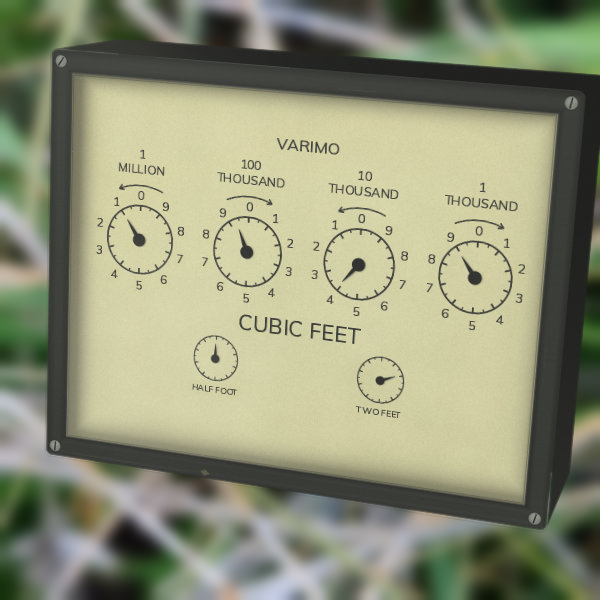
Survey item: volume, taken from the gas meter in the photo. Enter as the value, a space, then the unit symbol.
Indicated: 93900 ft³
